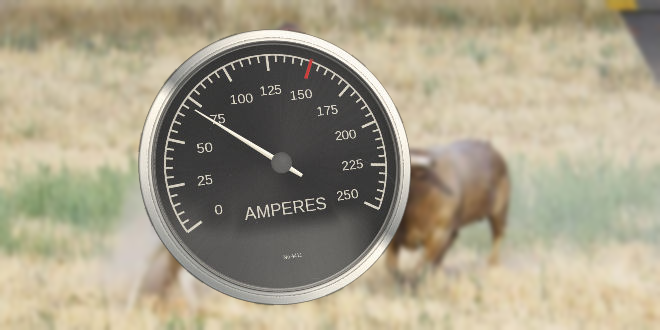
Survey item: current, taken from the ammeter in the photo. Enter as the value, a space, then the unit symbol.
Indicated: 70 A
